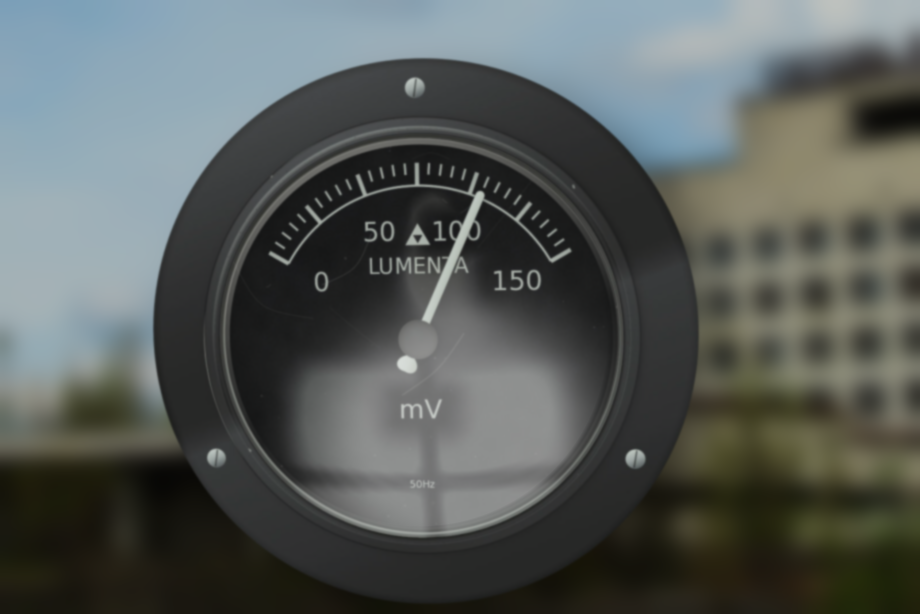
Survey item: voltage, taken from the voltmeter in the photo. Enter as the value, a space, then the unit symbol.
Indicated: 105 mV
